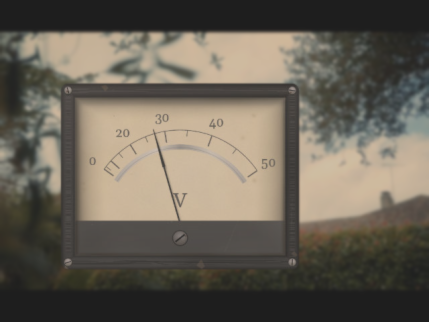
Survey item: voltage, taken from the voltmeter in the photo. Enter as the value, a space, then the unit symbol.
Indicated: 27.5 V
